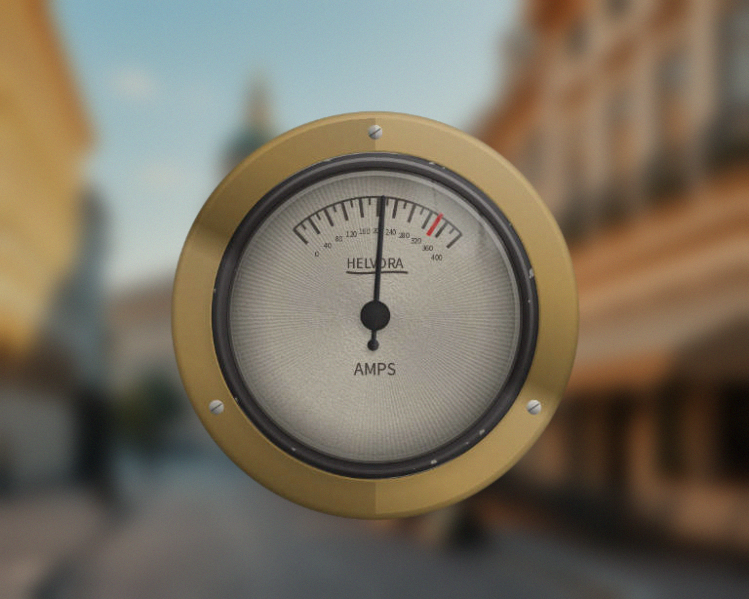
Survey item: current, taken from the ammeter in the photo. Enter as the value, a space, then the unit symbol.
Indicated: 210 A
